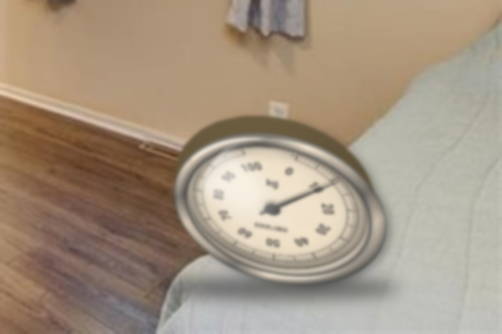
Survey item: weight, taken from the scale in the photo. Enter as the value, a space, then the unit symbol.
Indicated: 10 kg
